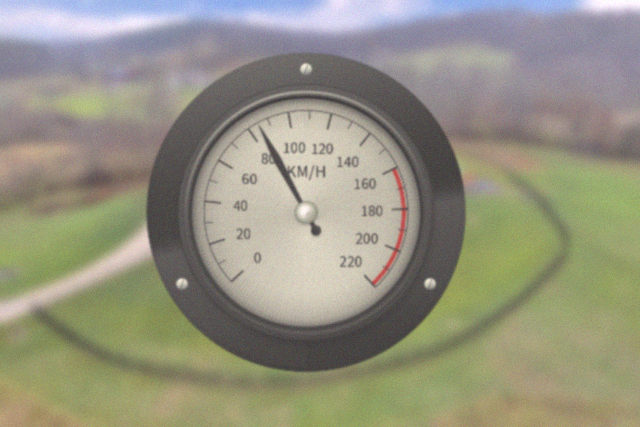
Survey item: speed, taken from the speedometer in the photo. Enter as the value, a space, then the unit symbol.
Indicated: 85 km/h
